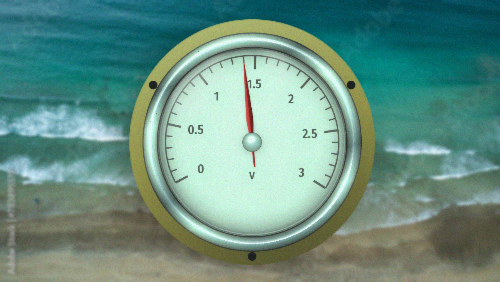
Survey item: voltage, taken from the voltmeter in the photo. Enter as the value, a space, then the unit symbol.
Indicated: 1.4 V
